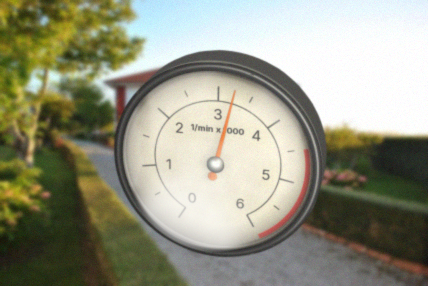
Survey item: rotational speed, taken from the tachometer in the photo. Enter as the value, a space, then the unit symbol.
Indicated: 3250 rpm
